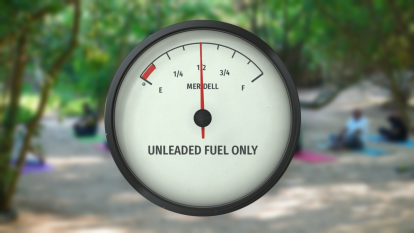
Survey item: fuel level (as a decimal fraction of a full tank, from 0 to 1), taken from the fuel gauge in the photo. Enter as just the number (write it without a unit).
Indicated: 0.5
